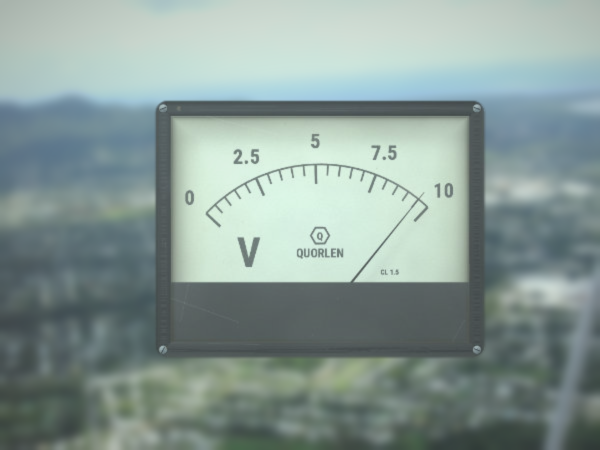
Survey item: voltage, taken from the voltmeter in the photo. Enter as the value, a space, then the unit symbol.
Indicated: 9.5 V
